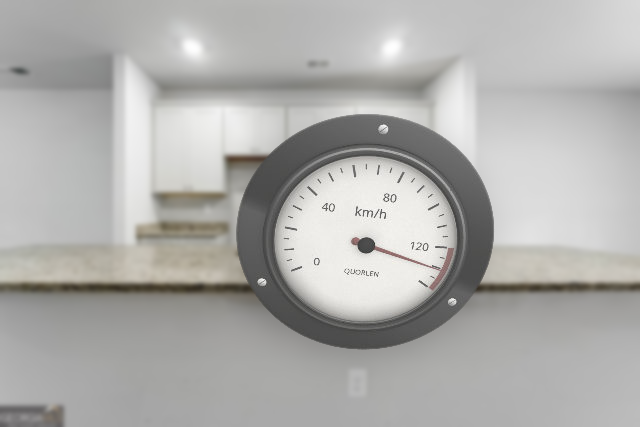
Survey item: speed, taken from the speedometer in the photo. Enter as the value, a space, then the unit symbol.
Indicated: 130 km/h
